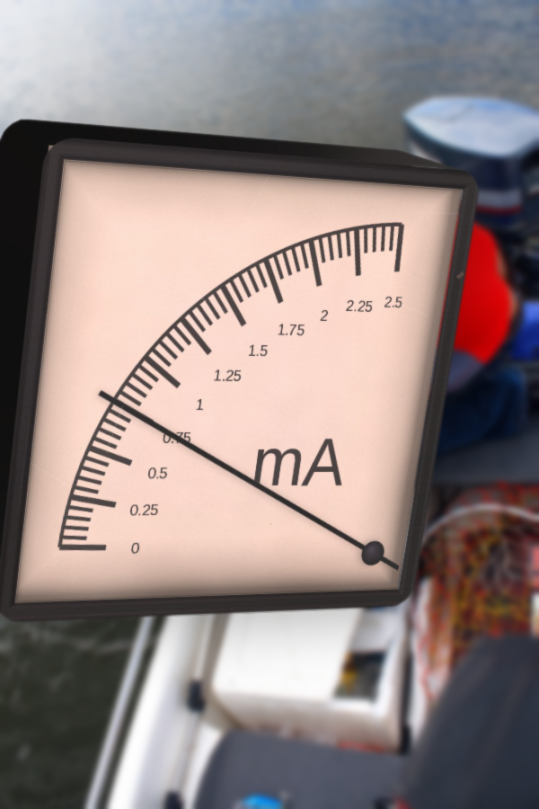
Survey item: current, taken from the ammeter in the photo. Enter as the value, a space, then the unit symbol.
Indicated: 0.75 mA
